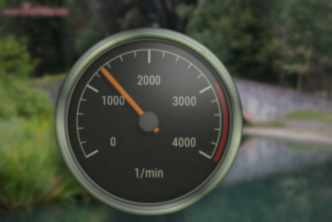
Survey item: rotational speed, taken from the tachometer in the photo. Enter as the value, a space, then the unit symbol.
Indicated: 1300 rpm
